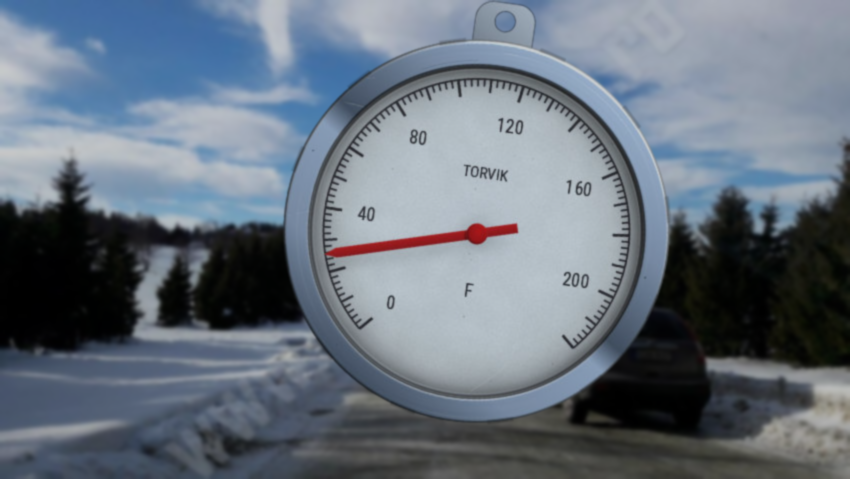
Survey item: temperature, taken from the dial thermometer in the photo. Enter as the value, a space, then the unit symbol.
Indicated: 26 °F
